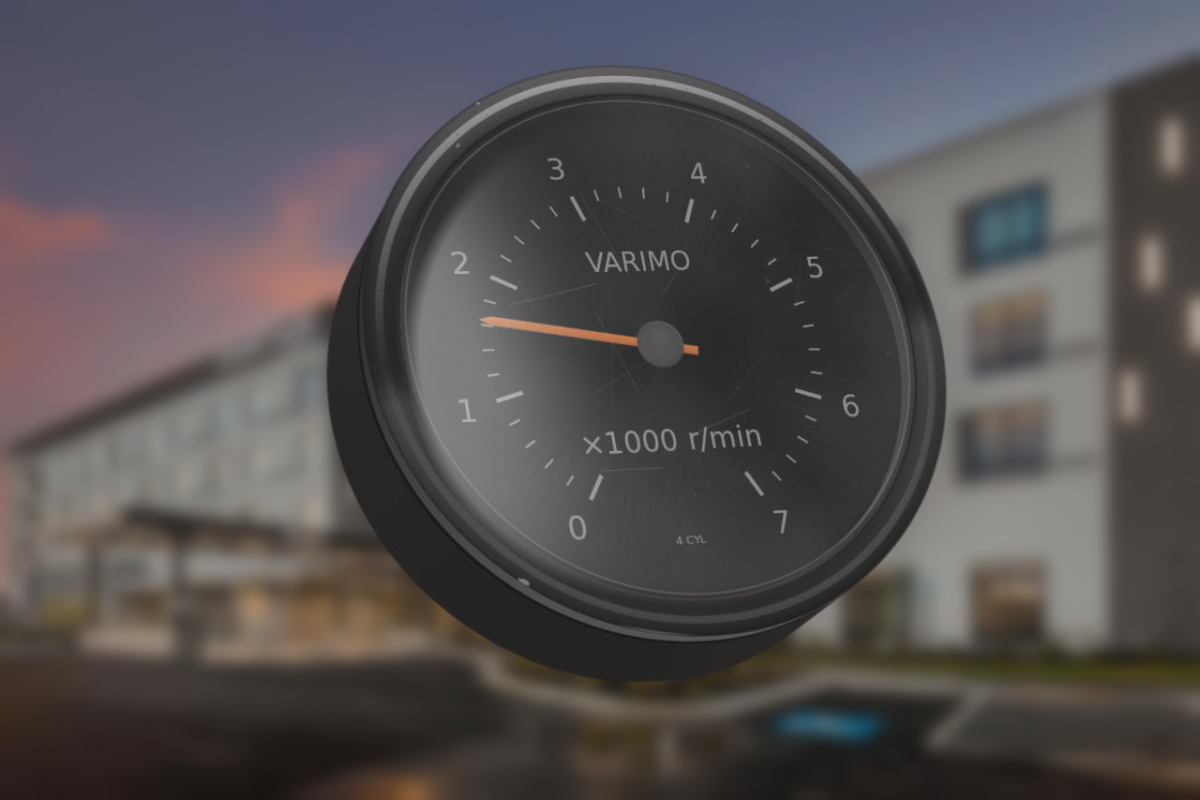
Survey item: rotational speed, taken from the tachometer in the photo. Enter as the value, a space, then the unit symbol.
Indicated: 1600 rpm
